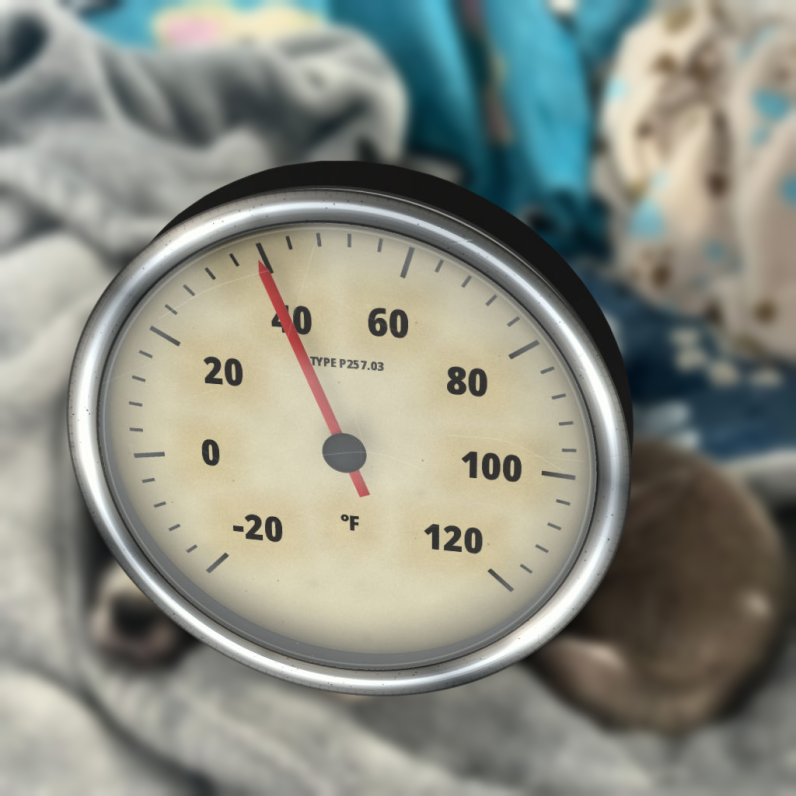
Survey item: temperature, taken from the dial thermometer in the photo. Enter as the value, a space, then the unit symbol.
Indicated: 40 °F
